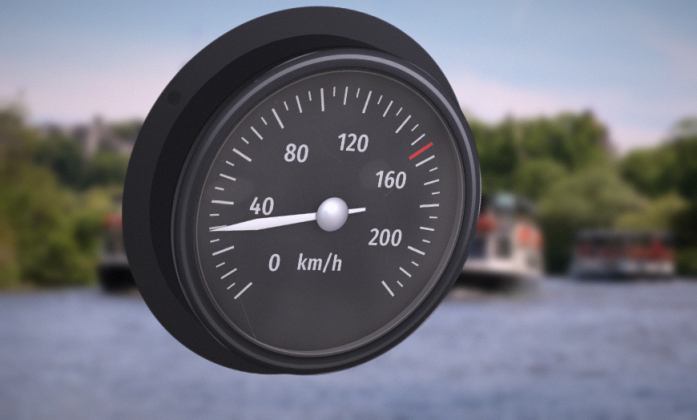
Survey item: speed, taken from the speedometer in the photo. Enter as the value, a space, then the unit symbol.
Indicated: 30 km/h
